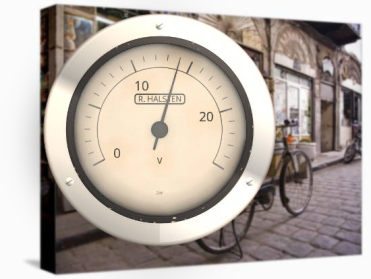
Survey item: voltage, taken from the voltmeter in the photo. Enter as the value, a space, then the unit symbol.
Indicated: 14 V
